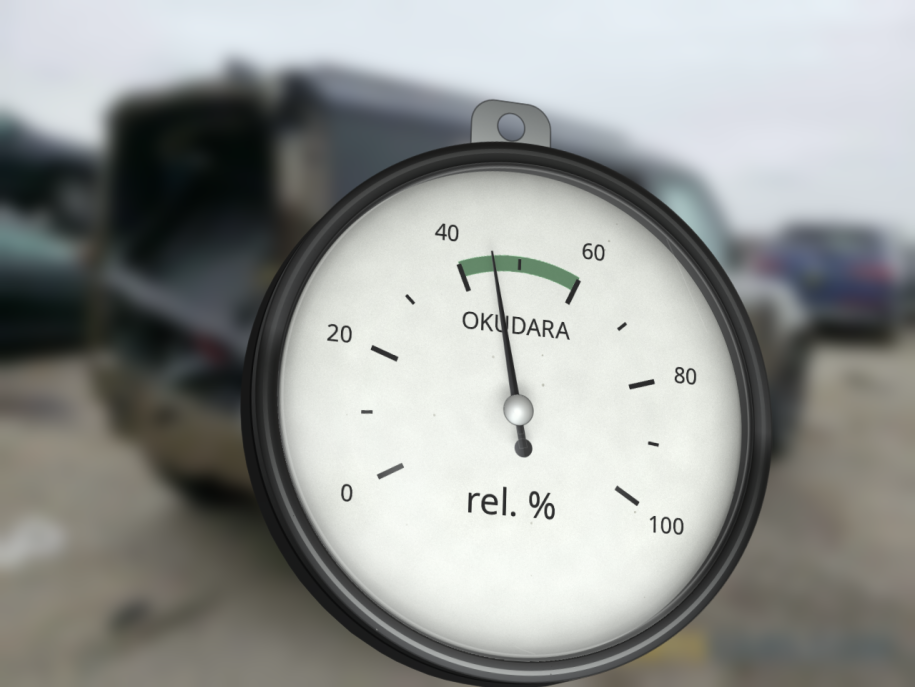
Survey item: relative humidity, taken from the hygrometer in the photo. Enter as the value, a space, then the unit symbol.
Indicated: 45 %
